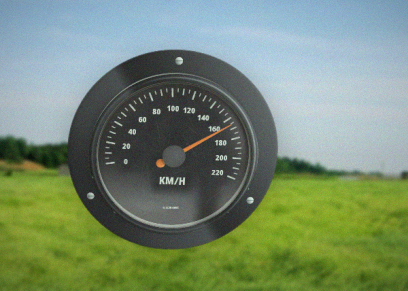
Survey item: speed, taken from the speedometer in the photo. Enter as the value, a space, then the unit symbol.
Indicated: 165 km/h
